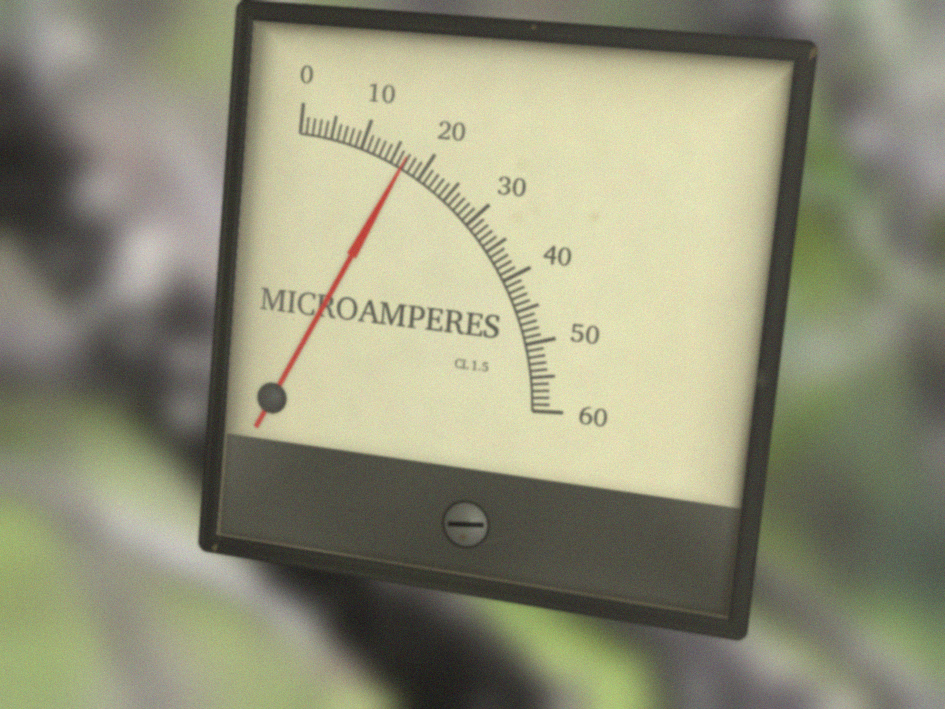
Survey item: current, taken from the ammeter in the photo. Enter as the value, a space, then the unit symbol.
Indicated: 17 µA
